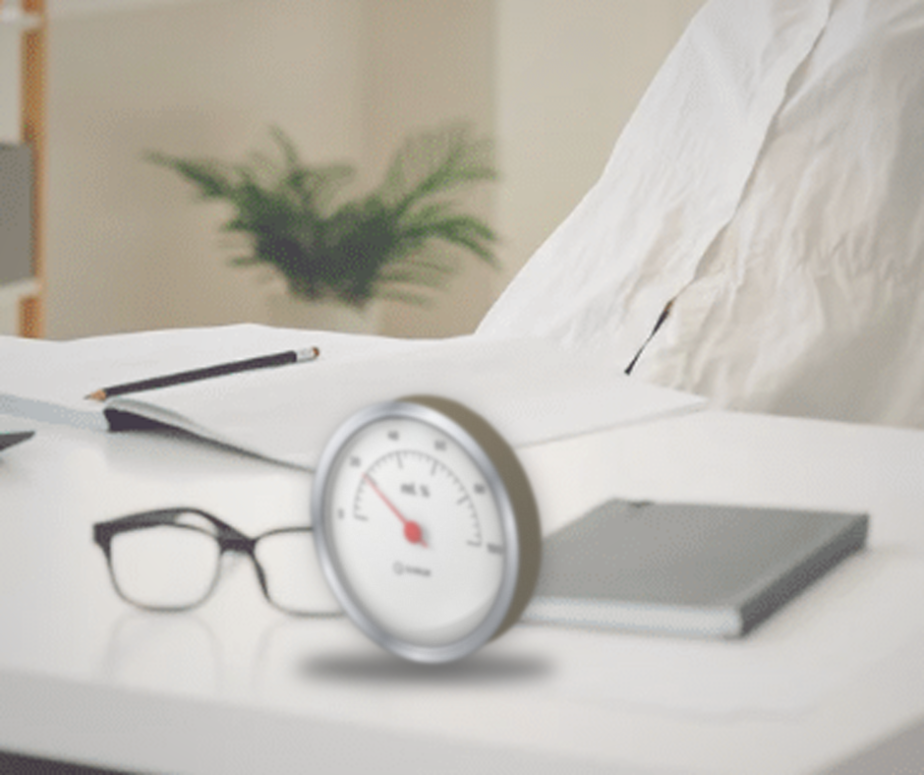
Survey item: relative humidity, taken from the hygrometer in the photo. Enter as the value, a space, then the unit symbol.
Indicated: 20 %
